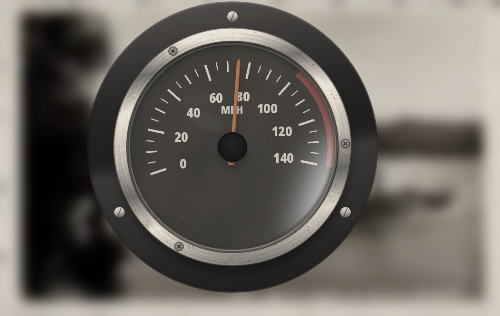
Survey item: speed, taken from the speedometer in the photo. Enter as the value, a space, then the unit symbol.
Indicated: 75 mph
